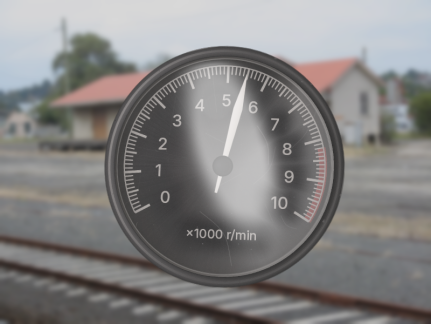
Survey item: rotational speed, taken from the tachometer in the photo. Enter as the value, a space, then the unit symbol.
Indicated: 5500 rpm
